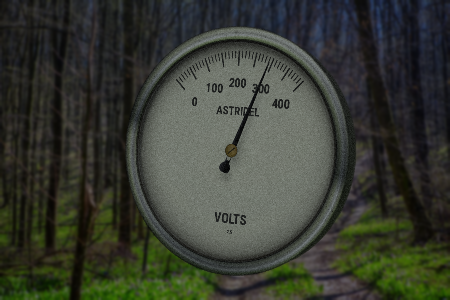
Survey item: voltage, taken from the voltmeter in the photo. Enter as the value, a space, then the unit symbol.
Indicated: 300 V
